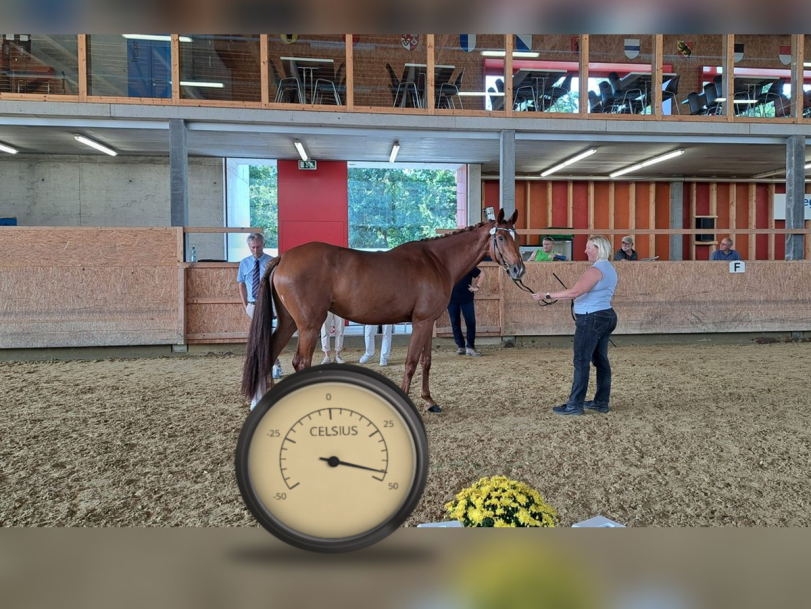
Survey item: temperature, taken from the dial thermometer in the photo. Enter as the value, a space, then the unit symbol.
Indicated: 45 °C
